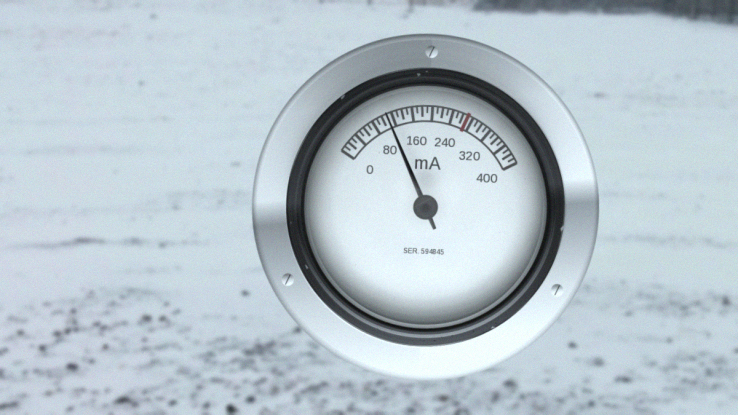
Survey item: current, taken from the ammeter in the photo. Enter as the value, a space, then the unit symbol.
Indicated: 110 mA
